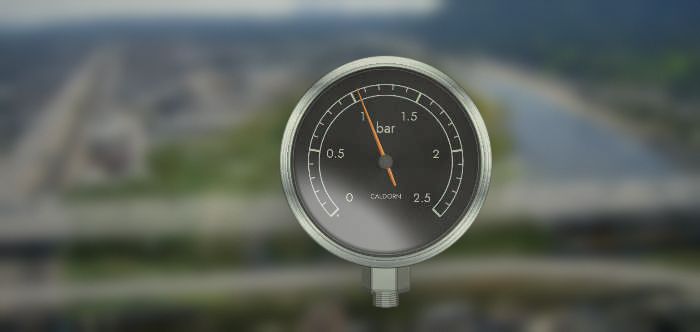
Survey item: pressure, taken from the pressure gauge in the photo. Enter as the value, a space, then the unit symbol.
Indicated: 1.05 bar
